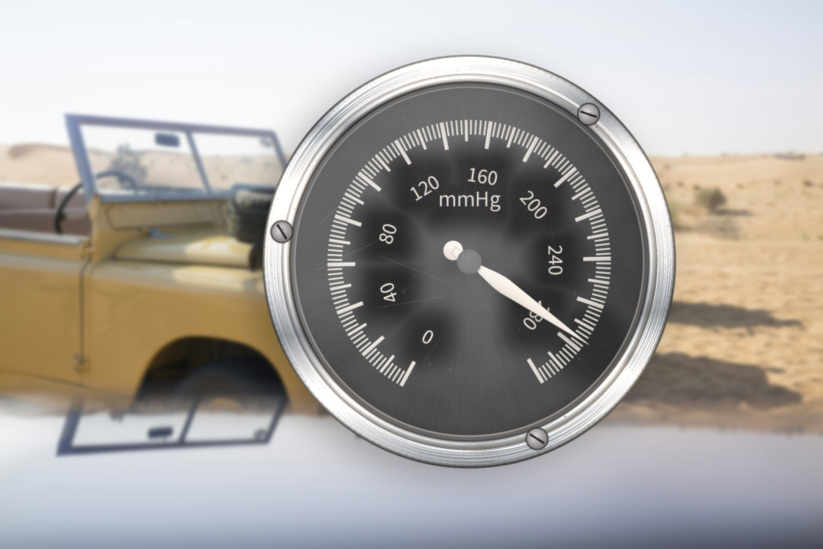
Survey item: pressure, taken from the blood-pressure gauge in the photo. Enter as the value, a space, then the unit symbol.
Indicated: 276 mmHg
